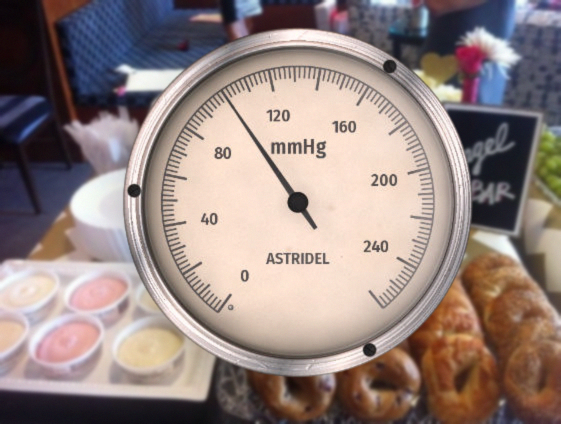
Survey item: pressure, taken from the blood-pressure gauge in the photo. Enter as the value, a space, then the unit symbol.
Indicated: 100 mmHg
